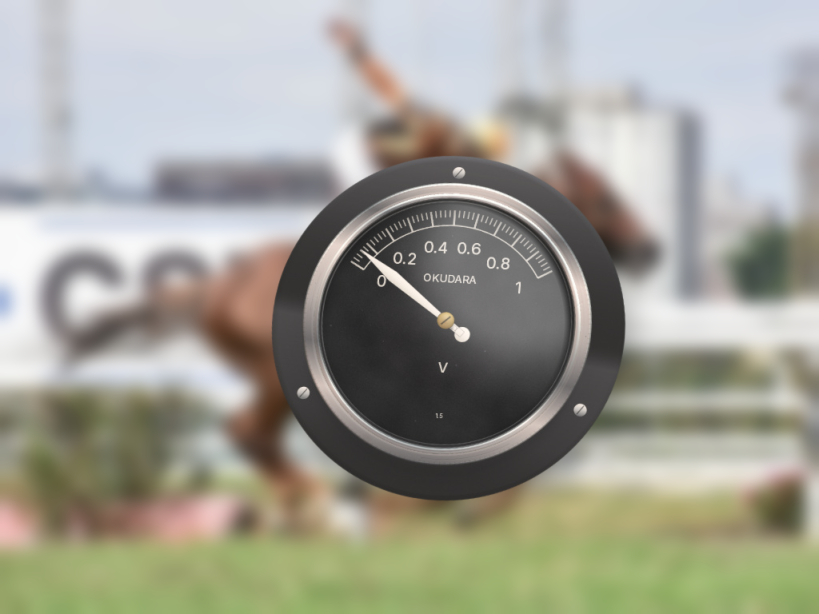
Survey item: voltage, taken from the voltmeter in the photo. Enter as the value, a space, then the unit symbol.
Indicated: 0.06 V
